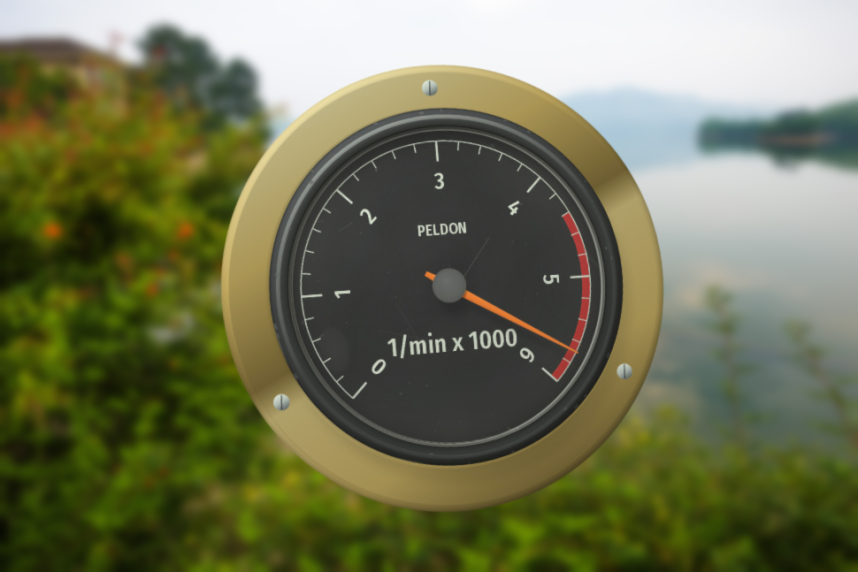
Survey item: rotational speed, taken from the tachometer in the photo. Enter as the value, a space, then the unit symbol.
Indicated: 5700 rpm
